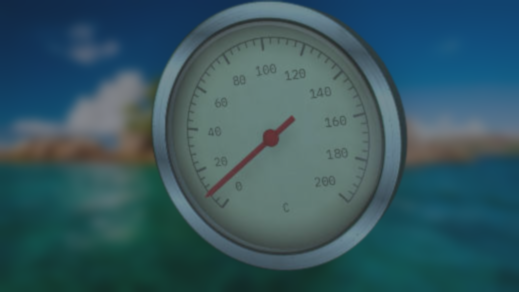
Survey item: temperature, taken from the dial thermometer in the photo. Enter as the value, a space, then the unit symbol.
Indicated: 8 °C
